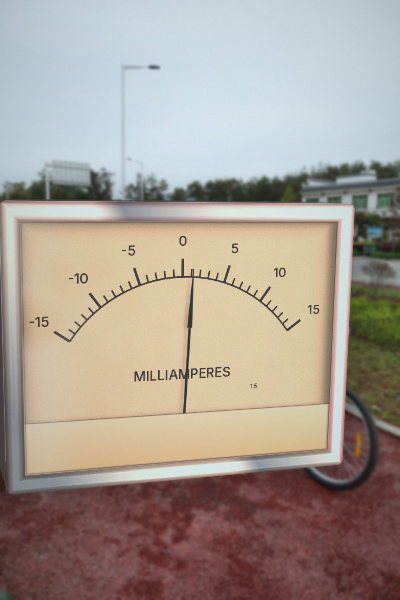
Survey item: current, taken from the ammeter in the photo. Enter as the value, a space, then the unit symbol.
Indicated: 1 mA
